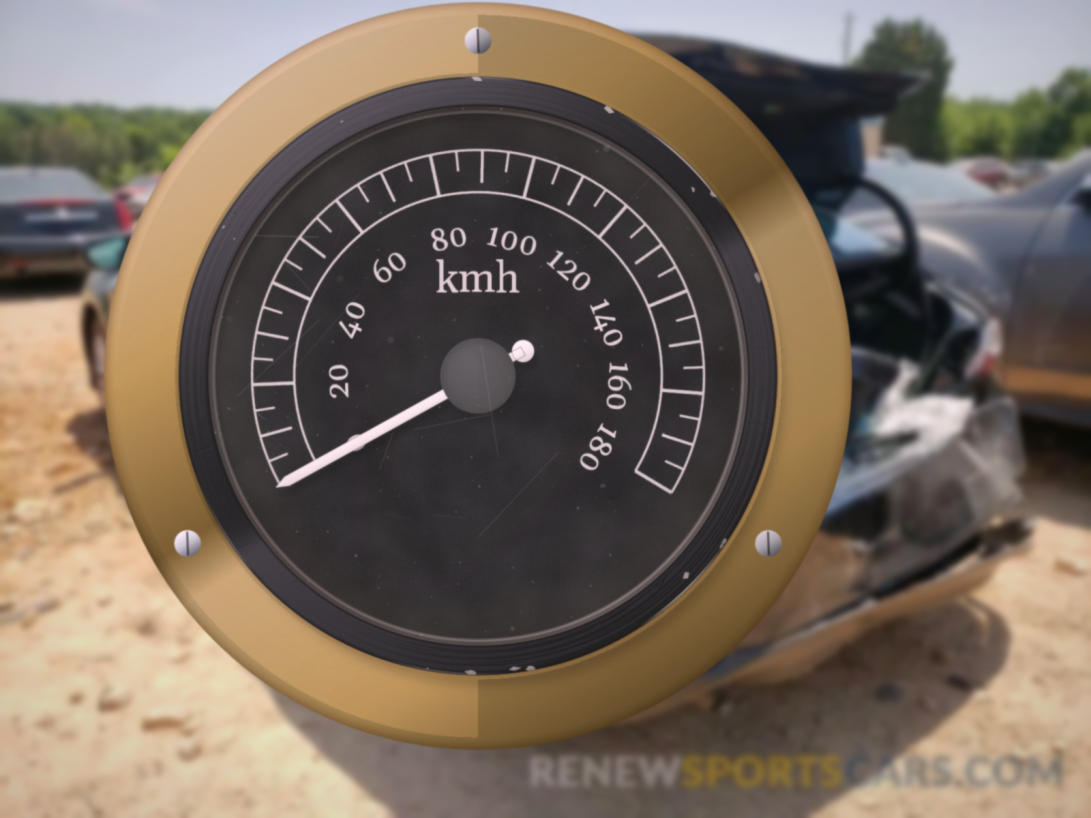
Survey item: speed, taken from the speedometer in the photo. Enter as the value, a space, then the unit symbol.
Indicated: 0 km/h
